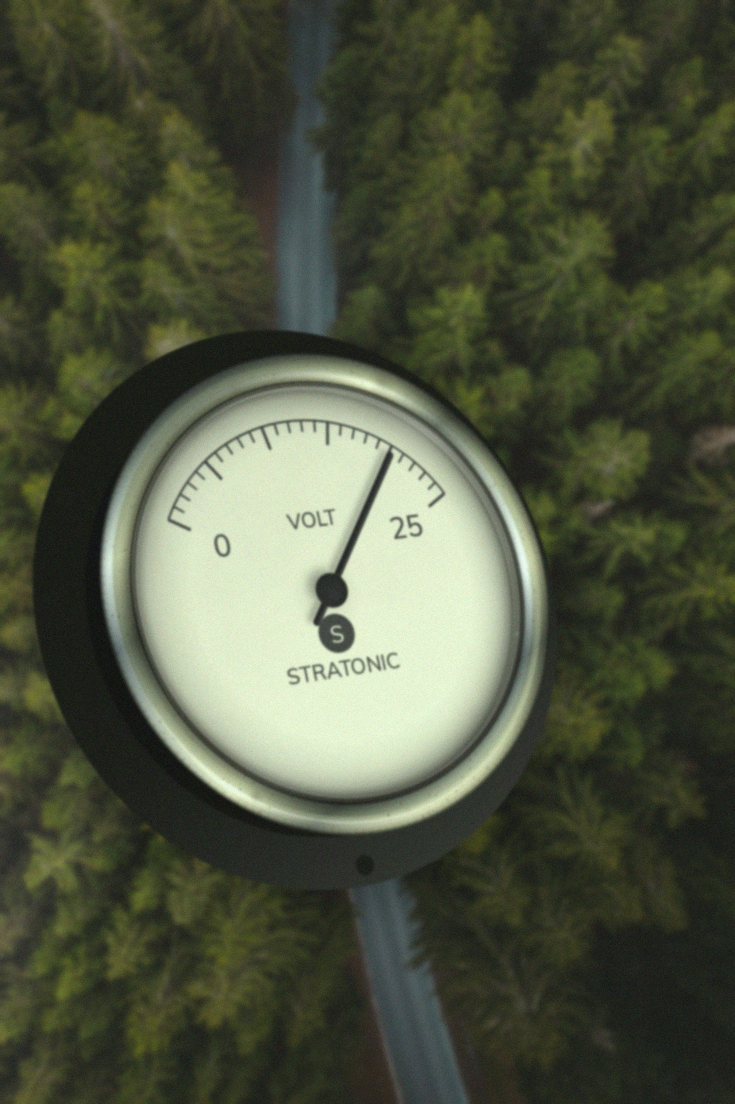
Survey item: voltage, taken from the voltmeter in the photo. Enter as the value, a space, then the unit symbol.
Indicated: 20 V
